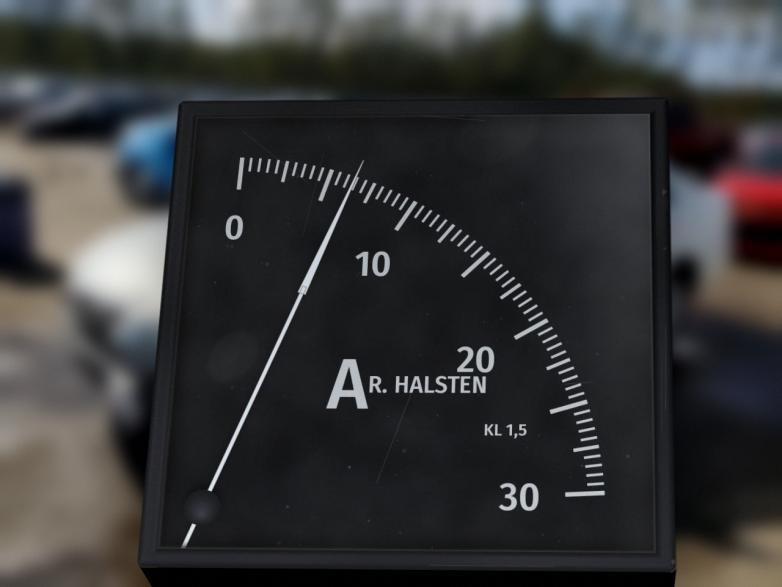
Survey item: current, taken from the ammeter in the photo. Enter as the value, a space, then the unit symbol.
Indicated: 6.5 A
